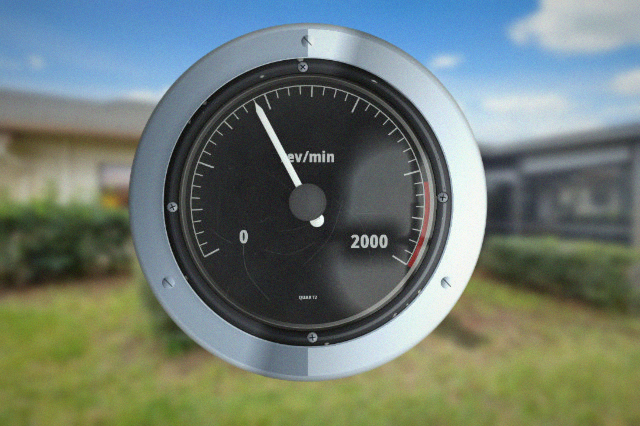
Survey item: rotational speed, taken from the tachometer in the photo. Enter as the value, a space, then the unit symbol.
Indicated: 750 rpm
